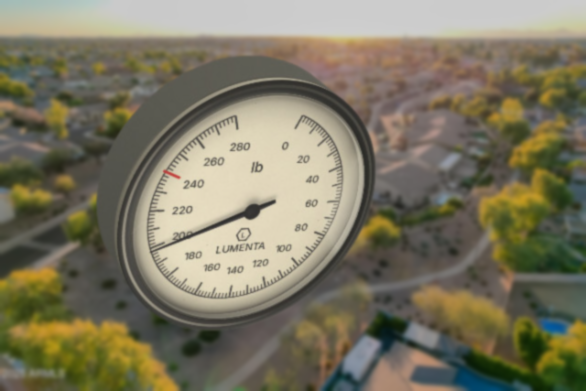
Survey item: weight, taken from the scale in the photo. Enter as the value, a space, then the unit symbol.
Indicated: 200 lb
